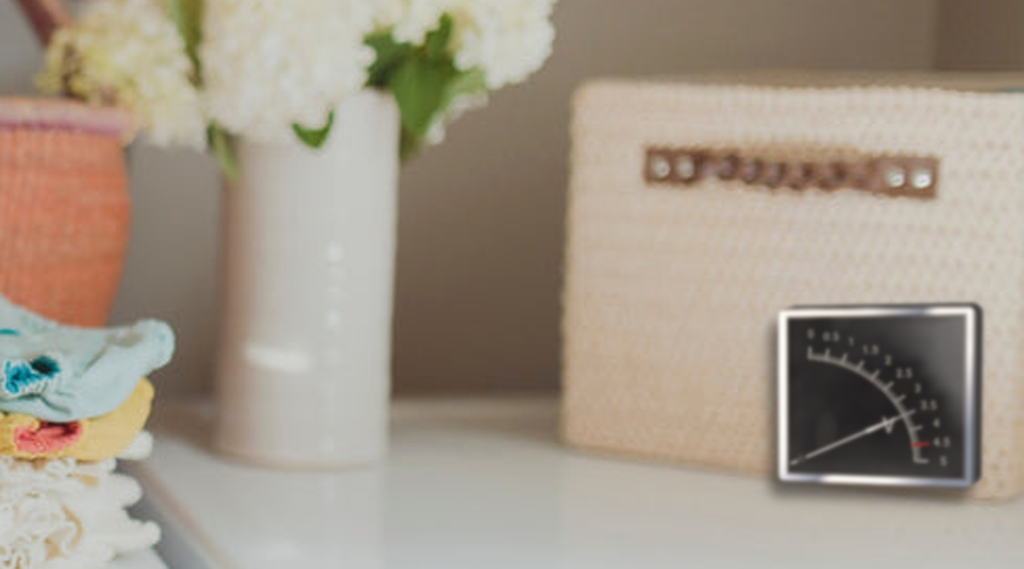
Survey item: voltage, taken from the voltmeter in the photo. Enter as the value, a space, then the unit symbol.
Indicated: 3.5 V
